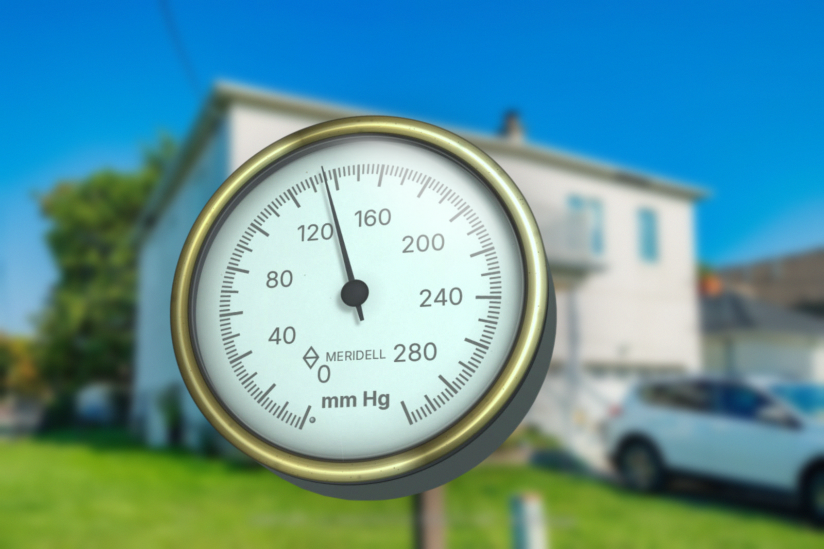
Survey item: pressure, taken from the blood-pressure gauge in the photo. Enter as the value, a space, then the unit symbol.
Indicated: 136 mmHg
